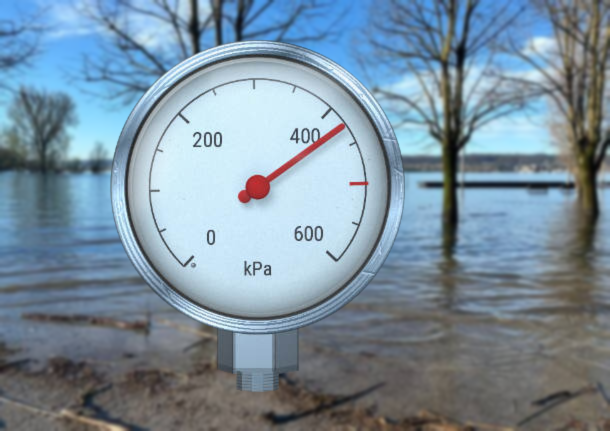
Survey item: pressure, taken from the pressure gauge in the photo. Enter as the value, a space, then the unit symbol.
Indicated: 425 kPa
